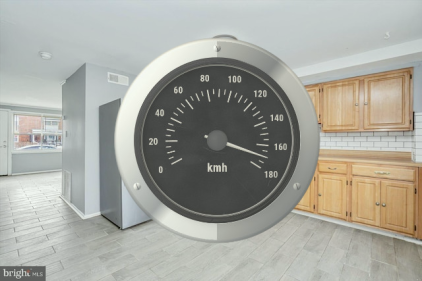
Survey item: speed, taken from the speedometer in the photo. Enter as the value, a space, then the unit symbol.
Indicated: 170 km/h
